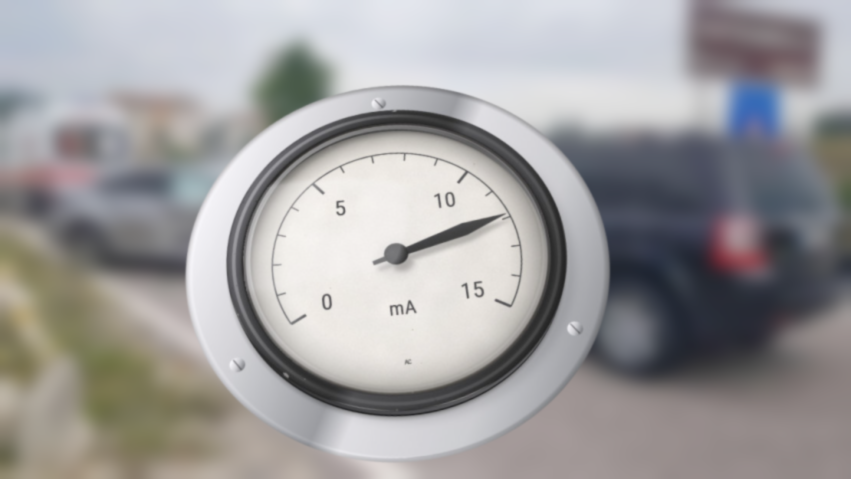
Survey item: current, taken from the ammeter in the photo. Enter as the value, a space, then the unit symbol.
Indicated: 12 mA
